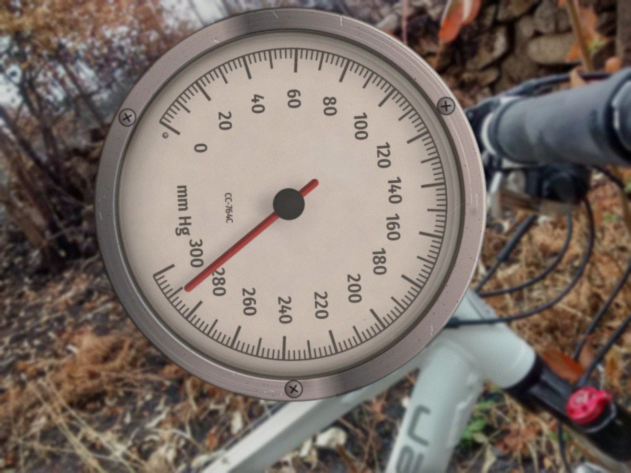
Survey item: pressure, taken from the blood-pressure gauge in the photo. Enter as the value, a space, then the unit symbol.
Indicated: 288 mmHg
